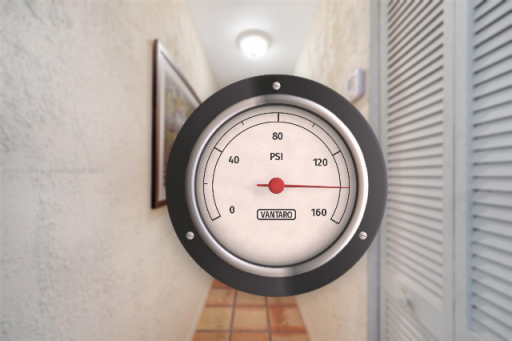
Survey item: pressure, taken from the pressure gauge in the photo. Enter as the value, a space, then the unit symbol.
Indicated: 140 psi
